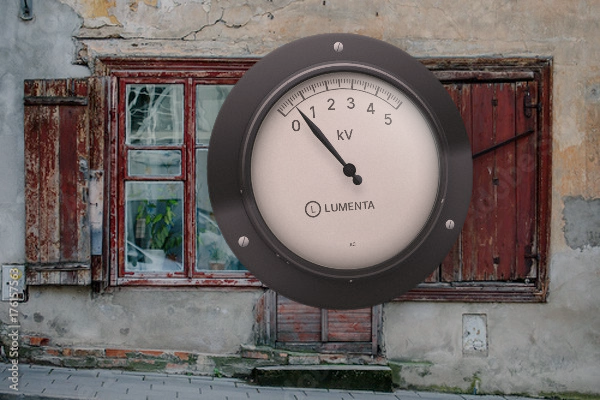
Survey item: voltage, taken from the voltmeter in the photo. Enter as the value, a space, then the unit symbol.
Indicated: 0.5 kV
